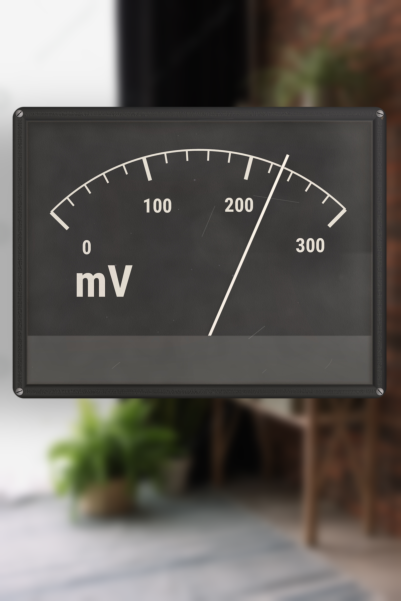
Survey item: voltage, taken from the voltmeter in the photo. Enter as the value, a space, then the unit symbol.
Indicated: 230 mV
